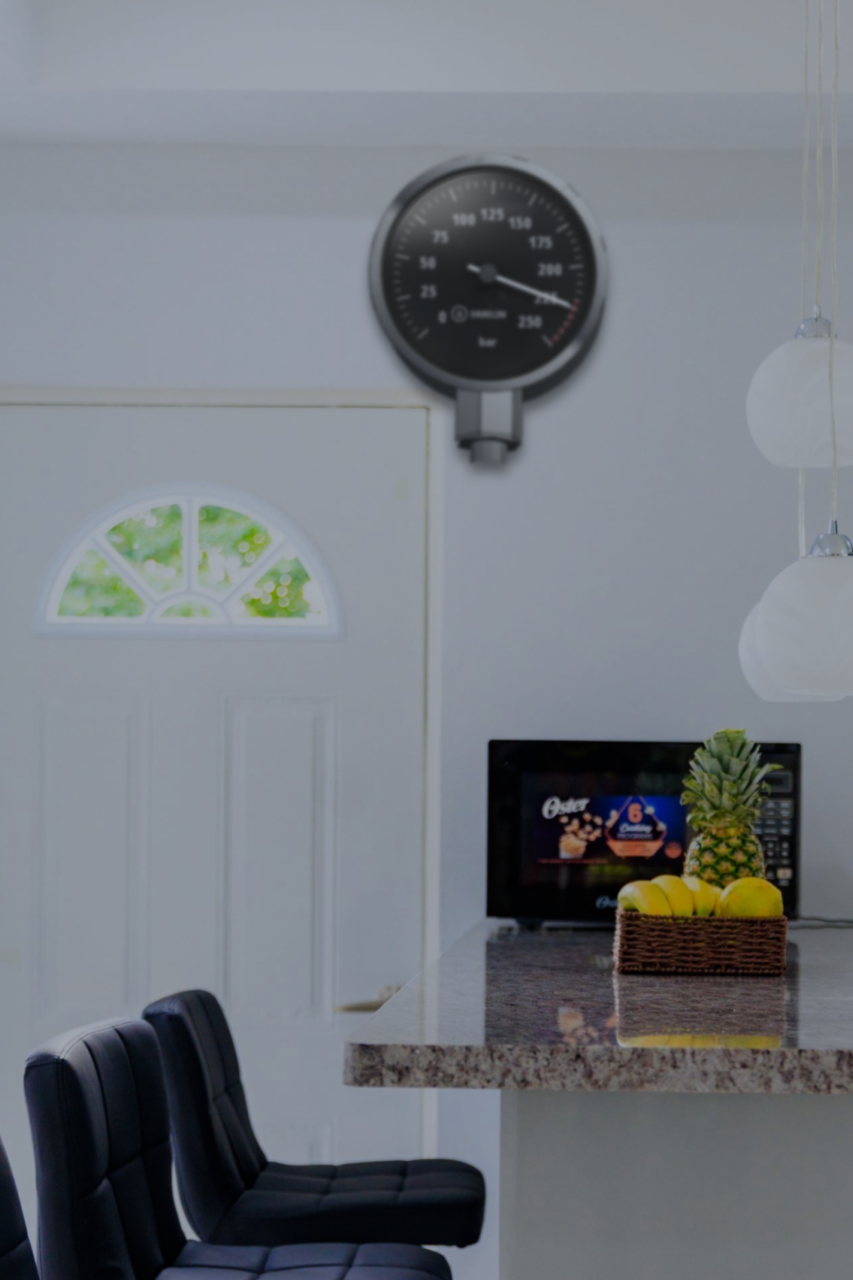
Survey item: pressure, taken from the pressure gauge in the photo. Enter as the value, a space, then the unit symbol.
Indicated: 225 bar
